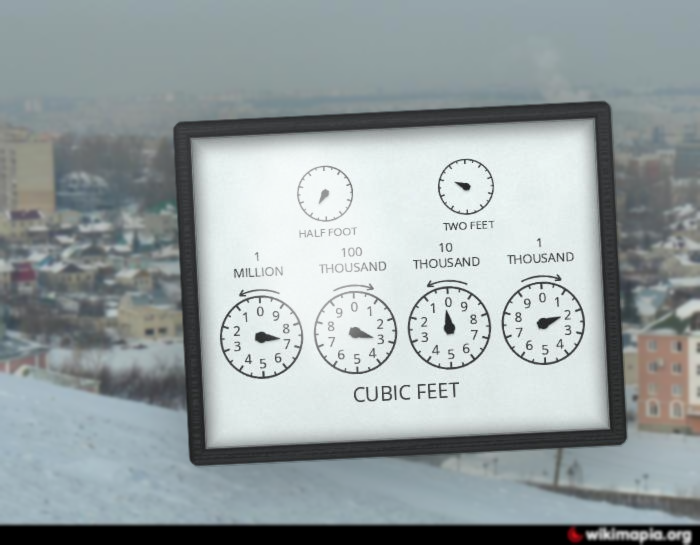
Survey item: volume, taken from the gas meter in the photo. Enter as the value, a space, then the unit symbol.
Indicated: 730200 ft³
